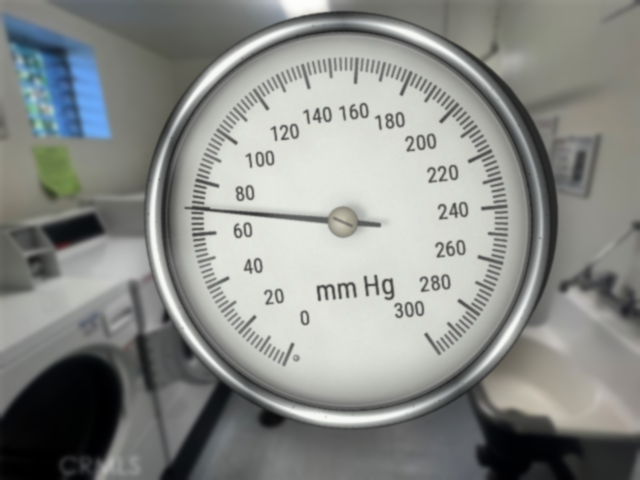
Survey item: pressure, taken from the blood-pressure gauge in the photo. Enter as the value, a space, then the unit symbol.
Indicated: 70 mmHg
